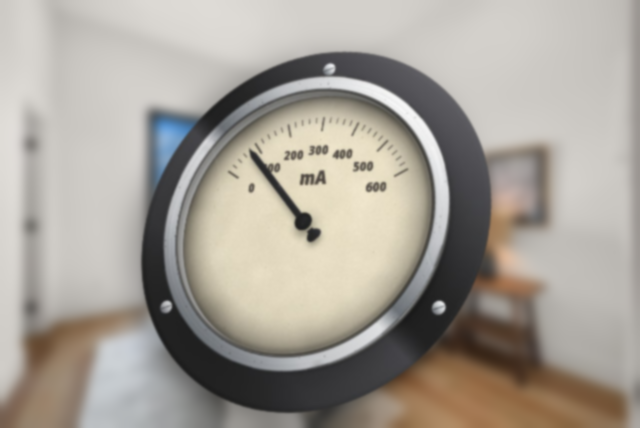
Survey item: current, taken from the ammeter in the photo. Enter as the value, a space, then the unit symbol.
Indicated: 80 mA
